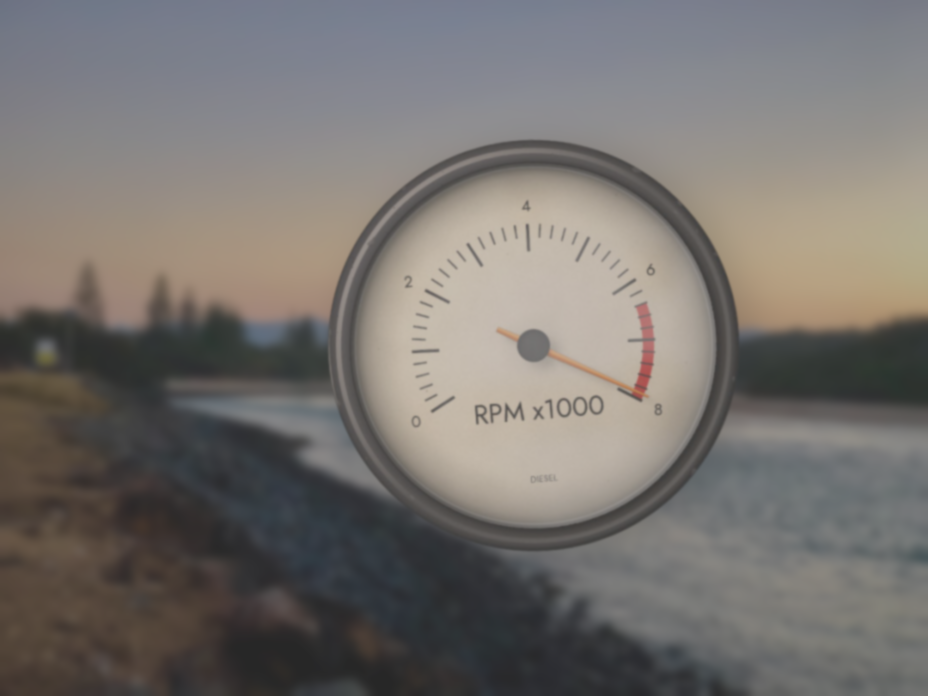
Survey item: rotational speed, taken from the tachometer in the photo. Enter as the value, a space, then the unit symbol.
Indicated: 7900 rpm
